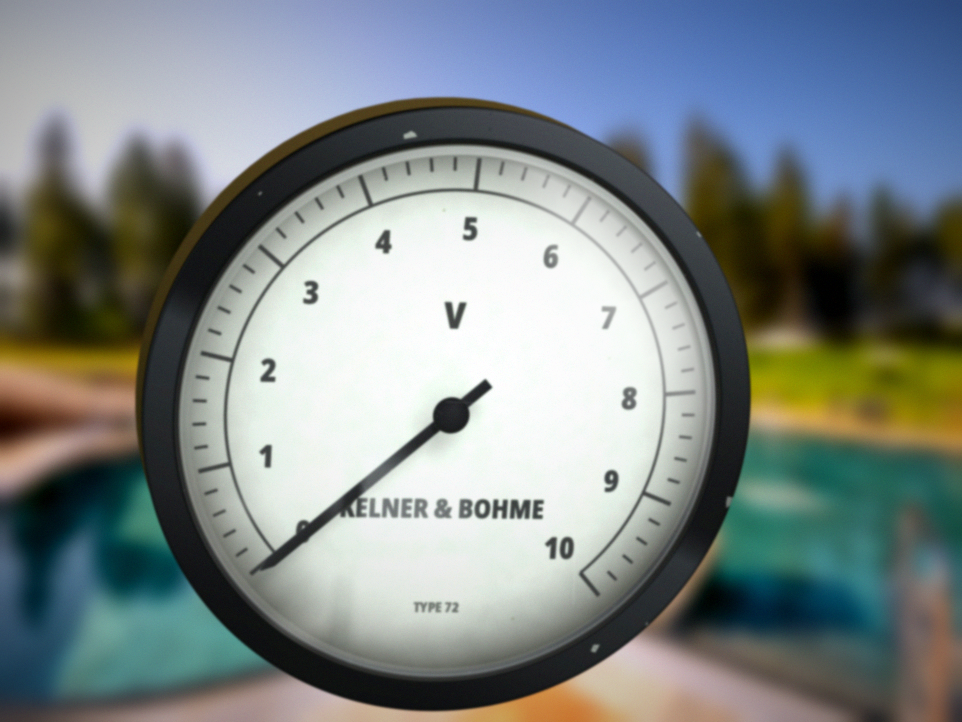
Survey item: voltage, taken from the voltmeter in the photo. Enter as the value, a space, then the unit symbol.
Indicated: 0 V
